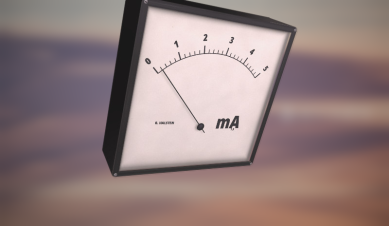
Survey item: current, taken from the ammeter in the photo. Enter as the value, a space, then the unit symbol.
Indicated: 0.2 mA
